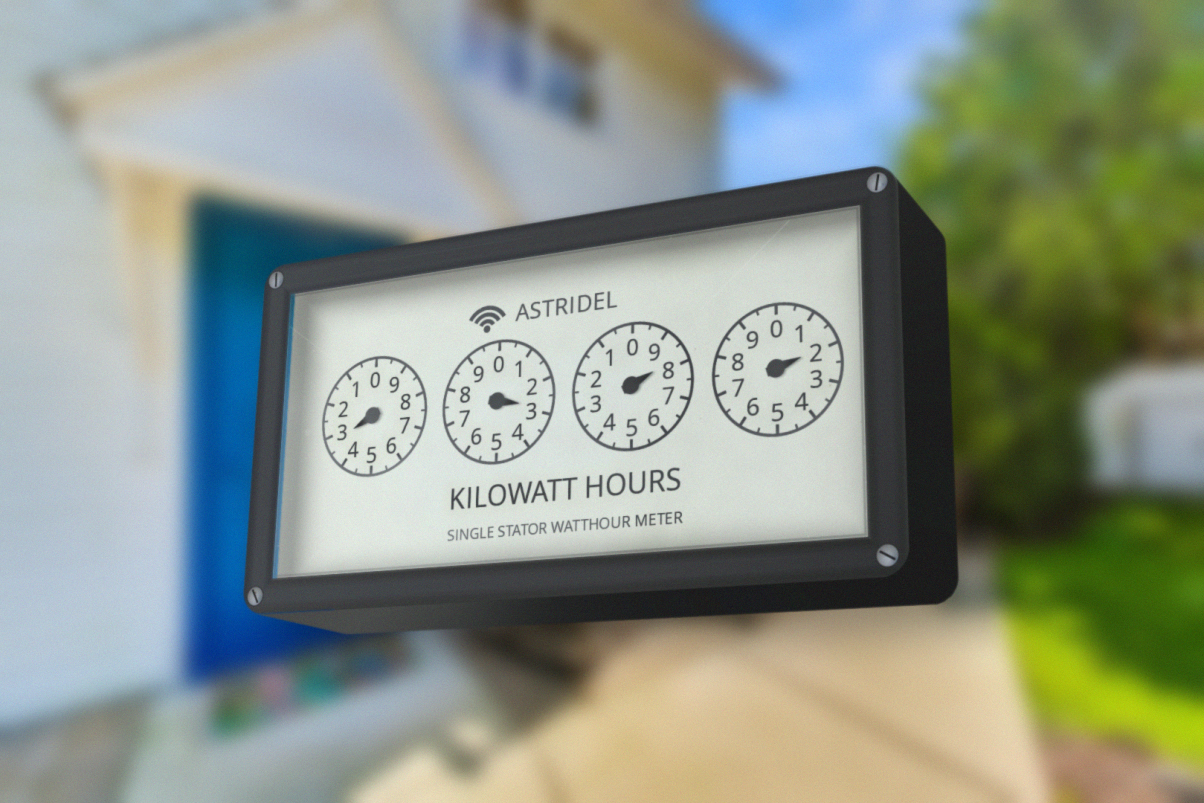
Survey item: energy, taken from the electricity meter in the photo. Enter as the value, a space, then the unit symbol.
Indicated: 3282 kWh
